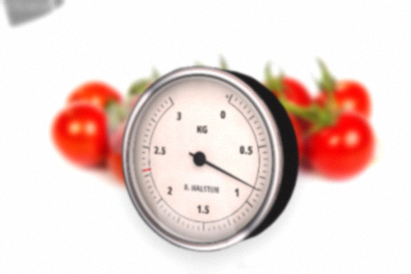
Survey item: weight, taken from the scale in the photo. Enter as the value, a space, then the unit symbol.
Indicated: 0.85 kg
